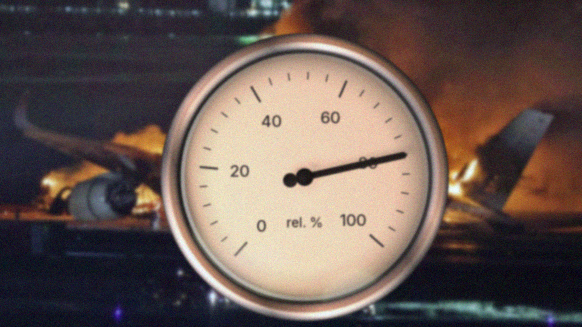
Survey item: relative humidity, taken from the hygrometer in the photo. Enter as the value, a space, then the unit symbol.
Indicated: 80 %
